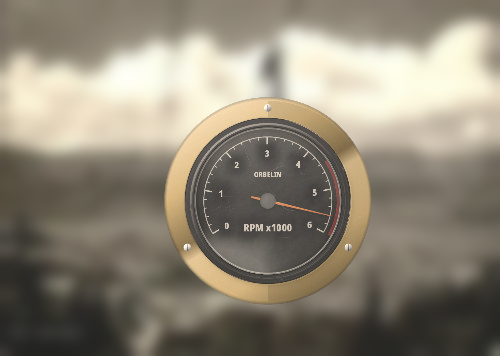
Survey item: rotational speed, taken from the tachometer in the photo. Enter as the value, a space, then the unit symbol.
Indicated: 5600 rpm
